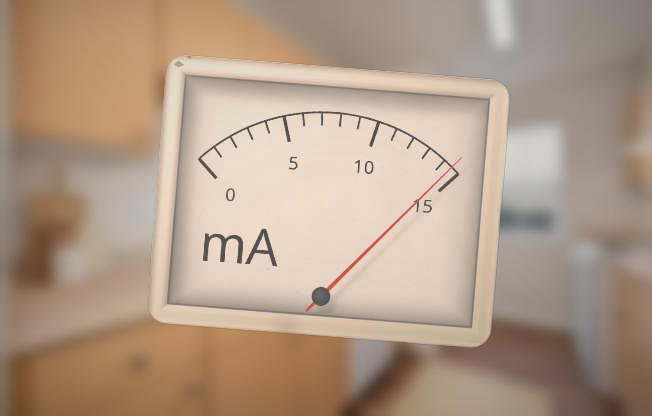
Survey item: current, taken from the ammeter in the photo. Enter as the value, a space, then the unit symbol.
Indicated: 14.5 mA
